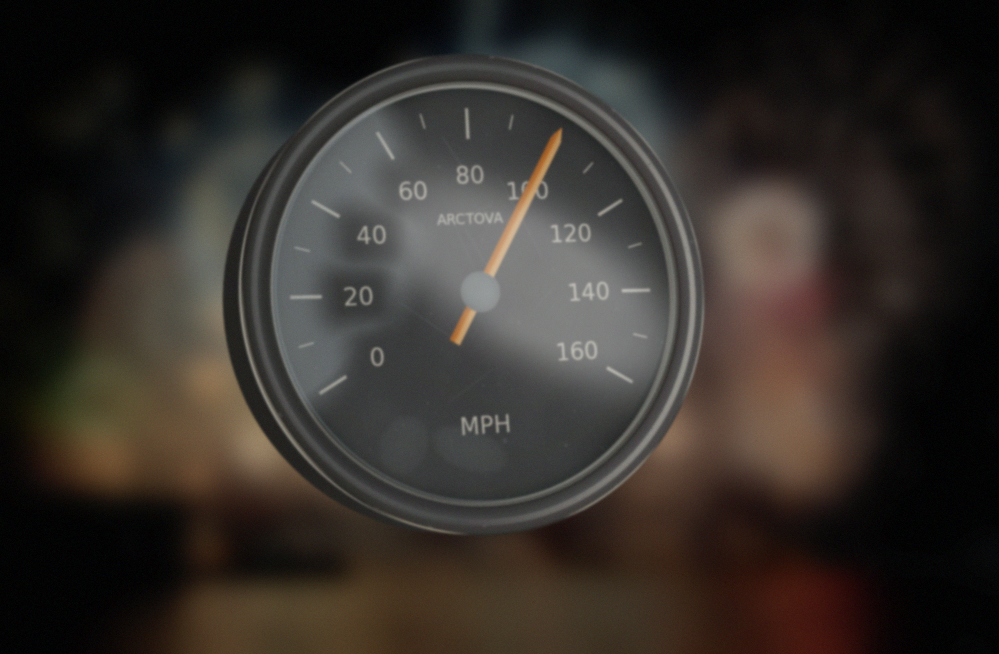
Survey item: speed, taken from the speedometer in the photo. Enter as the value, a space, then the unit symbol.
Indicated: 100 mph
